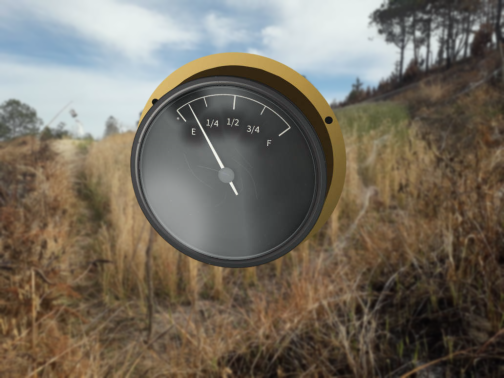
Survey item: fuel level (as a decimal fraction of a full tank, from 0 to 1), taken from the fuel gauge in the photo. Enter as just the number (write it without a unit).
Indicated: 0.125
